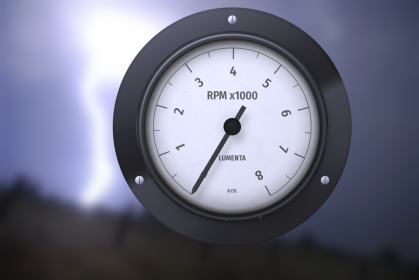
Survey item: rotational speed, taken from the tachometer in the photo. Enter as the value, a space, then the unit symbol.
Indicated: 0 rpm
